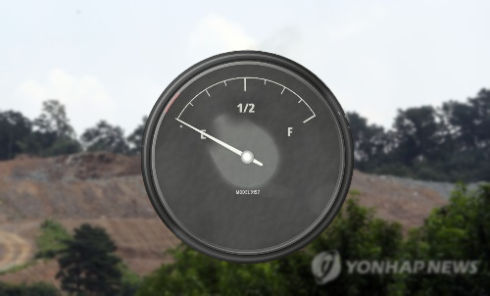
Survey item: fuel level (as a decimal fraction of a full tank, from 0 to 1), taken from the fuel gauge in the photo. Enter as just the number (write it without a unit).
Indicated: 0
